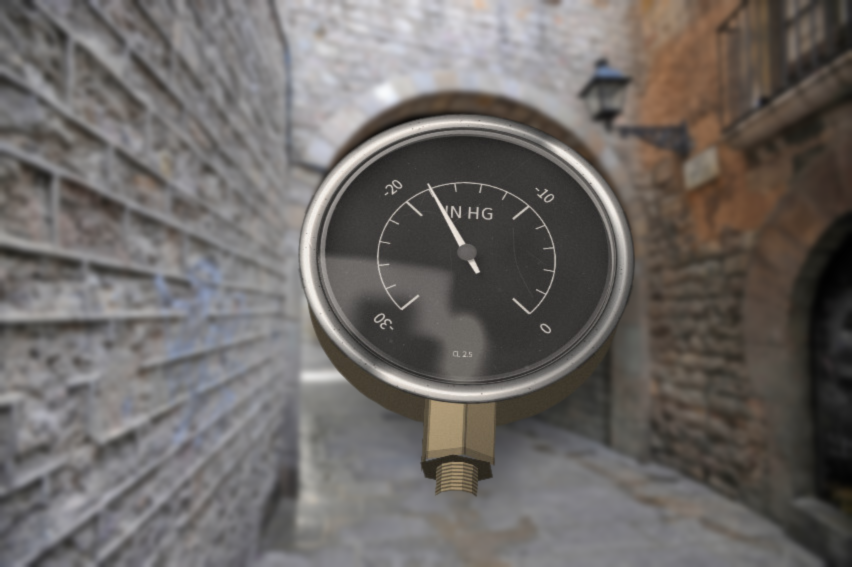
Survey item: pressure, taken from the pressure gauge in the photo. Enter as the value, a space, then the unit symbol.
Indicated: -18 inHg
